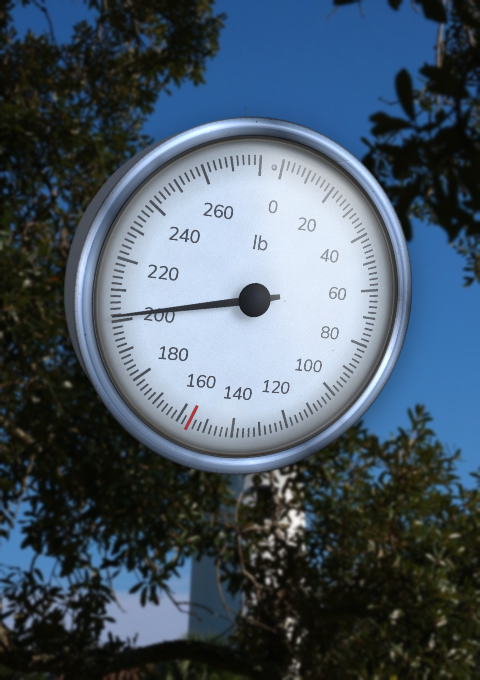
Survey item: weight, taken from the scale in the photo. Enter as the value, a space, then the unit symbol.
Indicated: 202 lb
